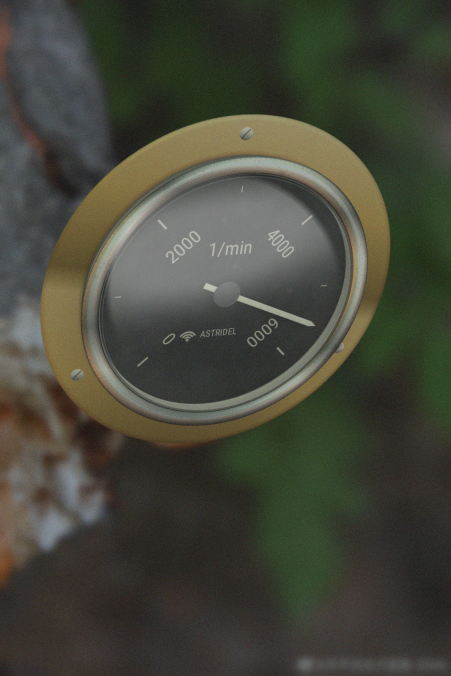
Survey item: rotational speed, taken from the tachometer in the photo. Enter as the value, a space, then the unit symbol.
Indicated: 5500 rpm
